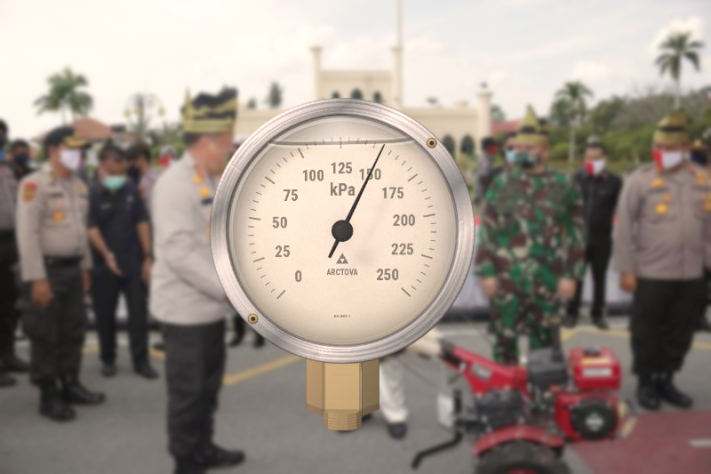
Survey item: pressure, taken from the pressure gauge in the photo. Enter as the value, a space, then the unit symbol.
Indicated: 150 kPa
